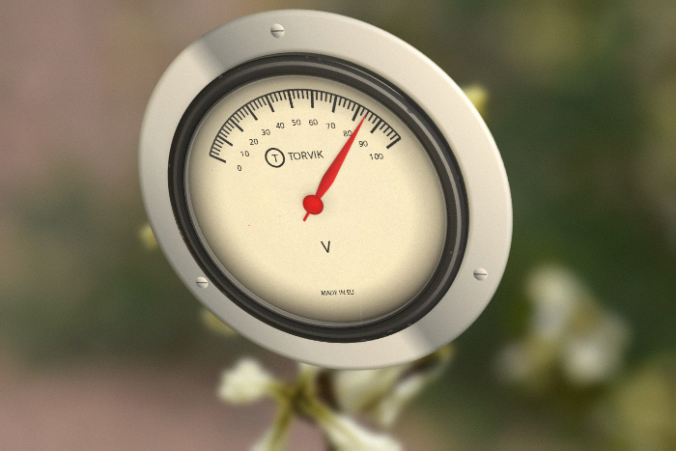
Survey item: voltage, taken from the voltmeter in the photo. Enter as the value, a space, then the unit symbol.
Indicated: 84 V
